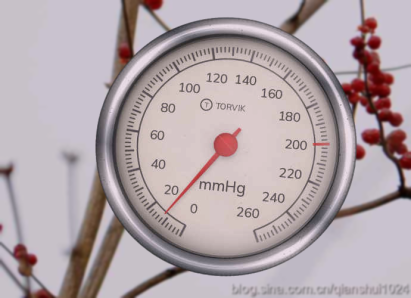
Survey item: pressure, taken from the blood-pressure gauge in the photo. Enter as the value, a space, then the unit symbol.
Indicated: 12 mmHg
